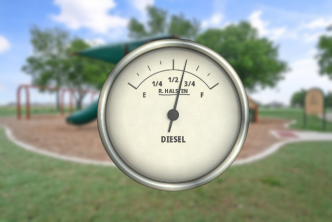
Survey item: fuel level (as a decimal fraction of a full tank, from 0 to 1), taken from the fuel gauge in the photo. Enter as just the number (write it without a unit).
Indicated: 0.625
